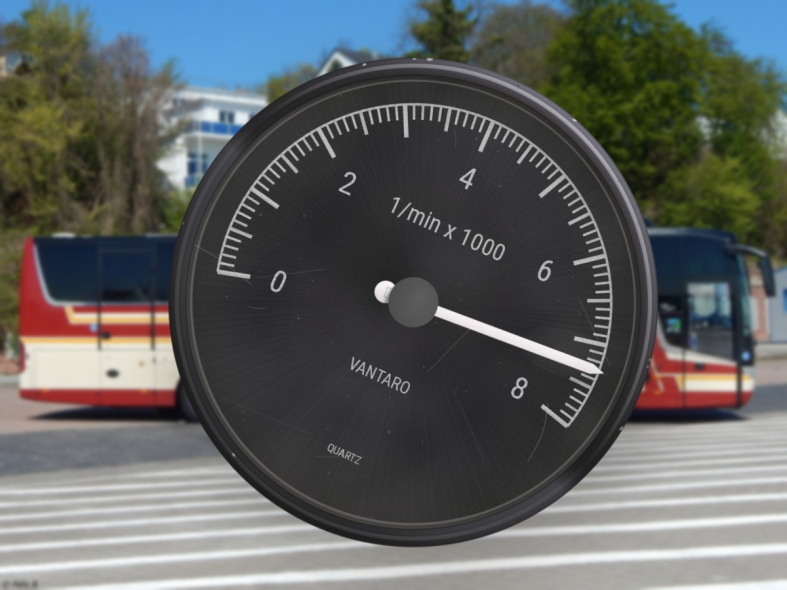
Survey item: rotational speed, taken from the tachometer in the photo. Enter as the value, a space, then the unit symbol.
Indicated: 7300 rpm
